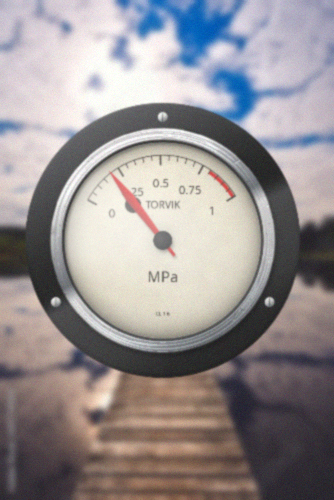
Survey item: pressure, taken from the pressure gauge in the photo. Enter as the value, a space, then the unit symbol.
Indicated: 0.2 MPa
